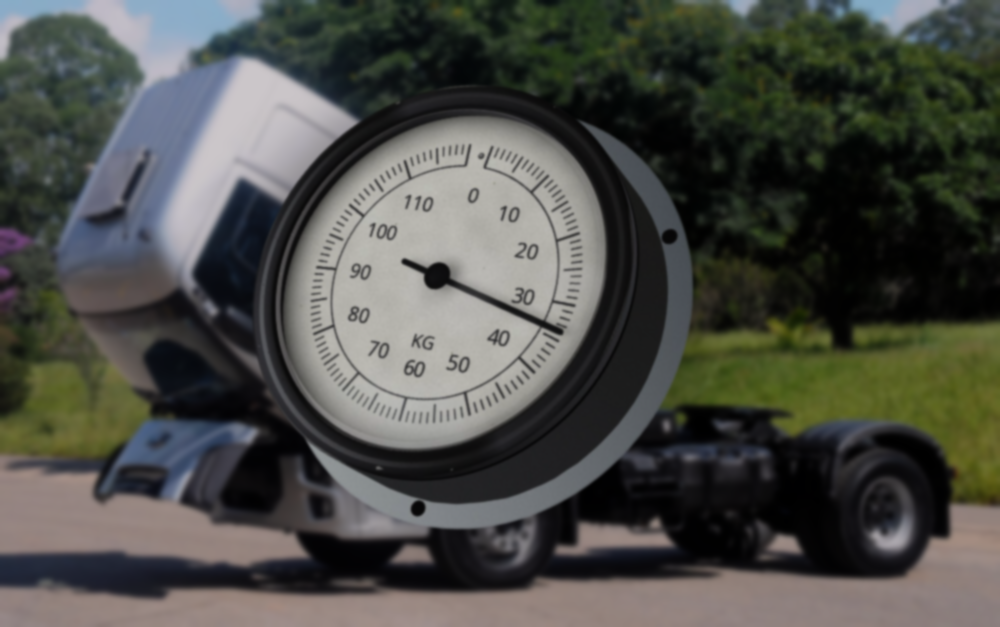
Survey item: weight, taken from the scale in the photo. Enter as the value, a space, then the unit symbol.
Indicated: 34 kg
